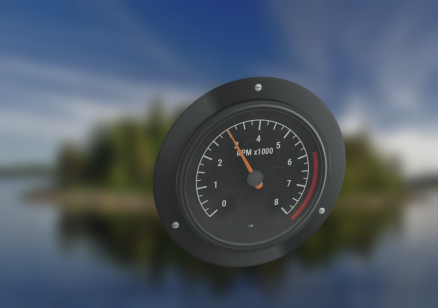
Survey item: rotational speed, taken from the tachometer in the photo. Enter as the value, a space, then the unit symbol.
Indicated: 3000 rpm
